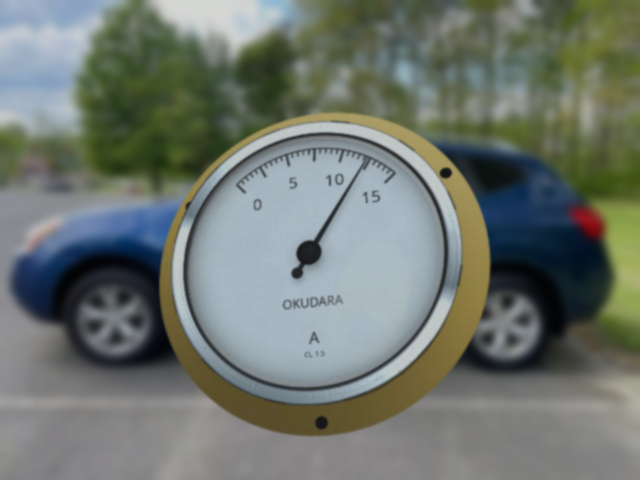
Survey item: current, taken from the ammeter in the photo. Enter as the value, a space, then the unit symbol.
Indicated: 12.5 A
